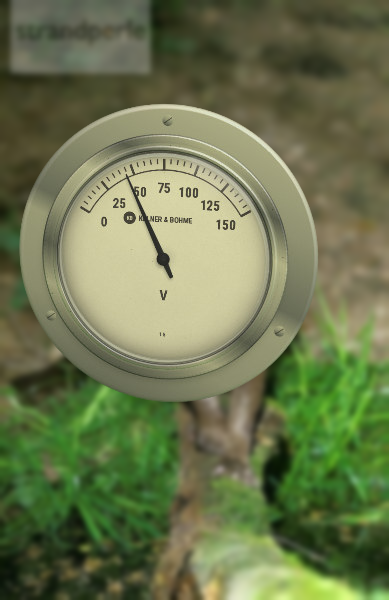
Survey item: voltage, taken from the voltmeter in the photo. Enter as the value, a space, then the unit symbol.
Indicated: 45 V
